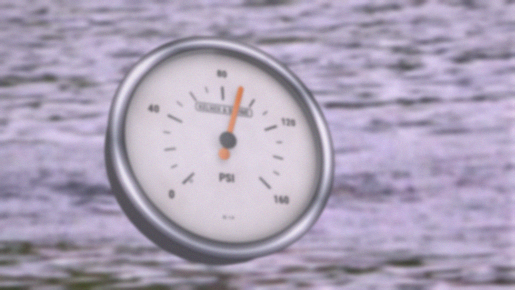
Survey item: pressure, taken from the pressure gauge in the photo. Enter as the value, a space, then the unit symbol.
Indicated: 90 psi
